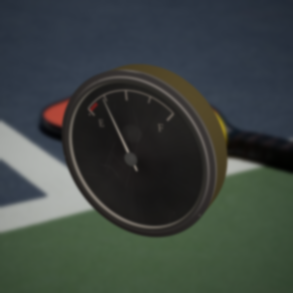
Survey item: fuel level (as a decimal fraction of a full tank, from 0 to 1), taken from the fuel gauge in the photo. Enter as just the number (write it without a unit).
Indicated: 0.25
